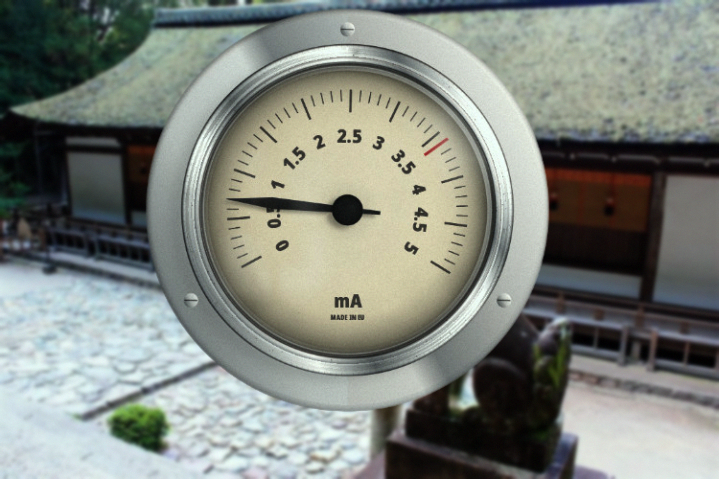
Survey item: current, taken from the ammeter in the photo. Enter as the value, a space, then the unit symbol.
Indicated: 0.7 mA
